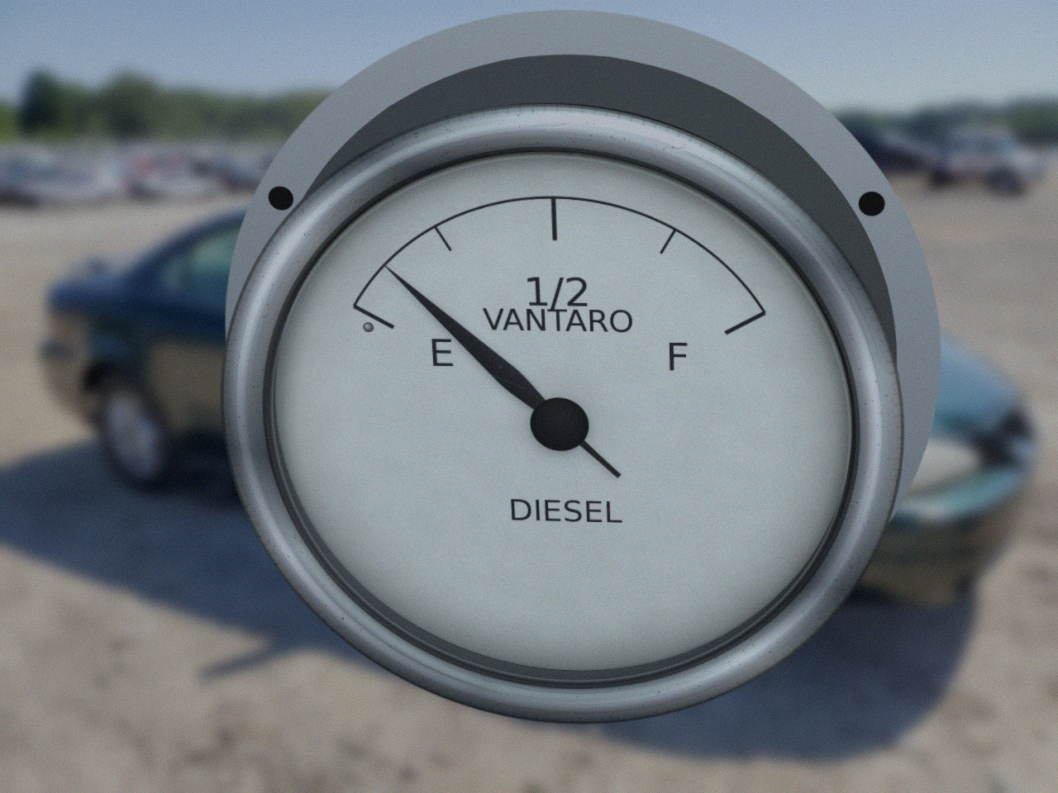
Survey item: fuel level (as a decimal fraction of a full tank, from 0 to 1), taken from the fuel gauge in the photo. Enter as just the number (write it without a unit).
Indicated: 0.125
